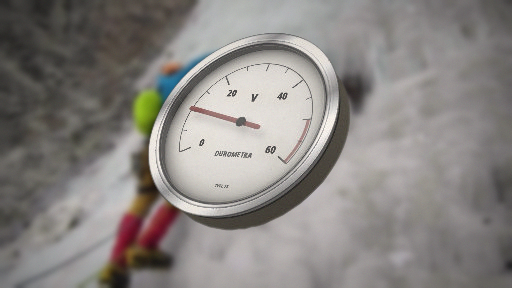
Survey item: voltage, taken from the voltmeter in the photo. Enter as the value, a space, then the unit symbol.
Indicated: 10 V
